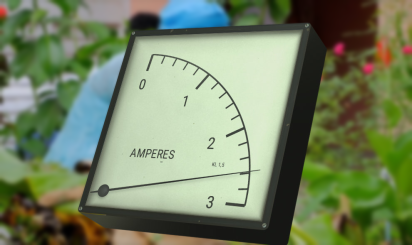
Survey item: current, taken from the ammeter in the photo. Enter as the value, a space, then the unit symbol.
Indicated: 2.6 A
